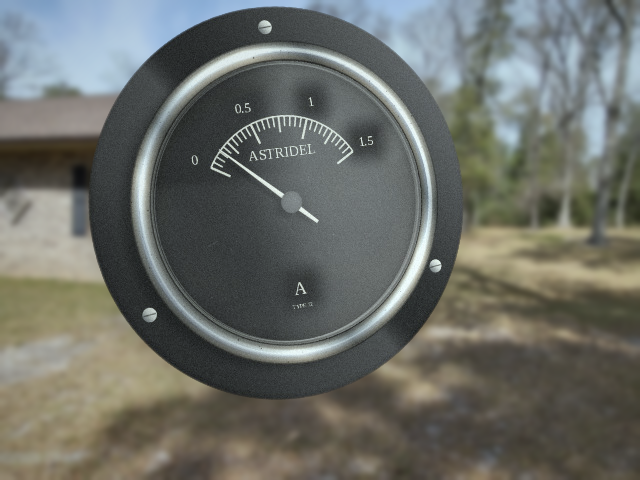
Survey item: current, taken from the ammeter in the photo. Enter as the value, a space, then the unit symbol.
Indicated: 0.15 A
